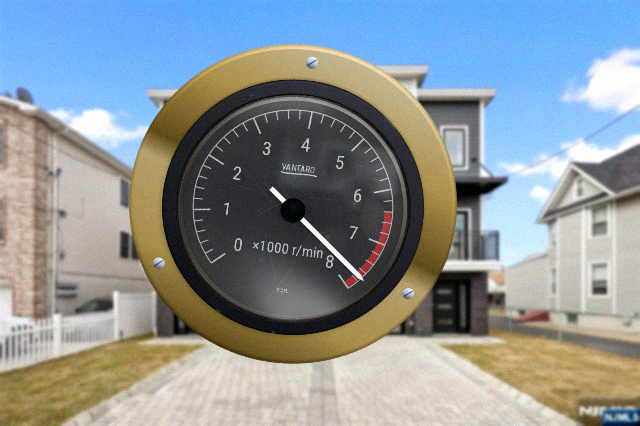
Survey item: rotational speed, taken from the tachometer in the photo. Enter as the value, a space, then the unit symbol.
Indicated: 7700 rpm
